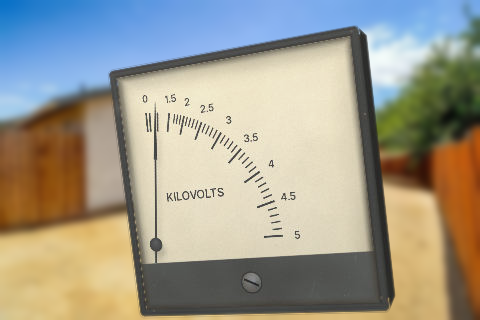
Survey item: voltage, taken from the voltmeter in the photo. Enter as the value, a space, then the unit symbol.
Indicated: 1 kV
